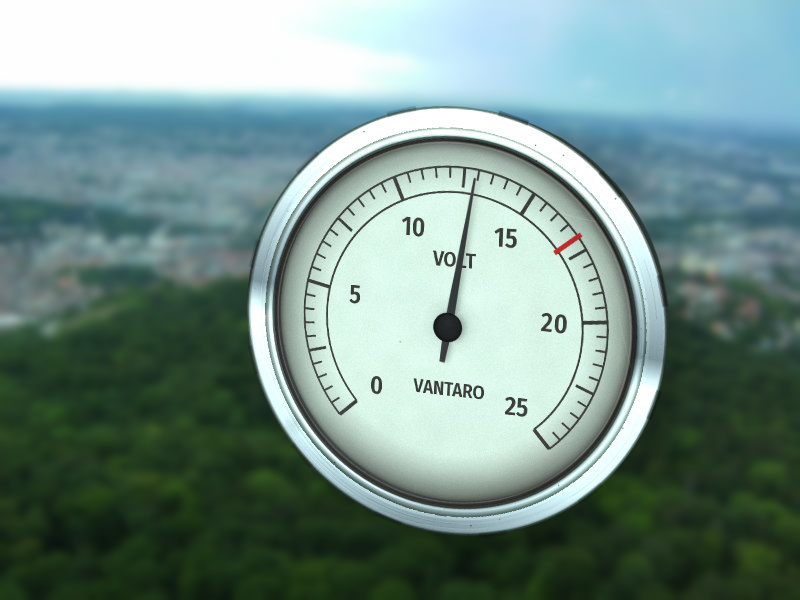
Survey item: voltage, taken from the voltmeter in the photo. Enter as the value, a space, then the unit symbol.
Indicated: 13 V
